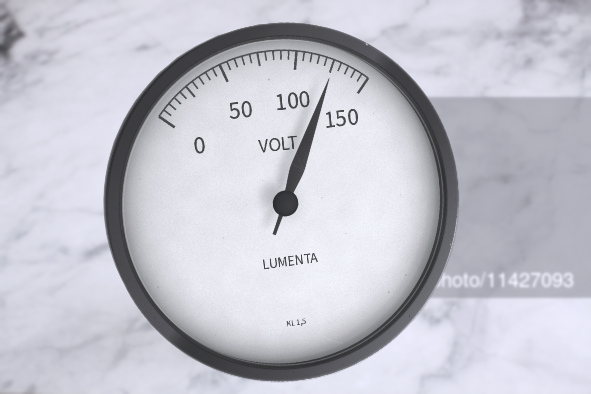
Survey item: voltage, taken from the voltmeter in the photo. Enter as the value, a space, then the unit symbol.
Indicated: 125 V
